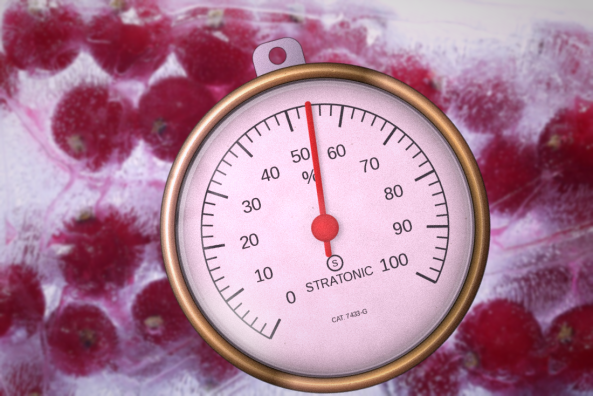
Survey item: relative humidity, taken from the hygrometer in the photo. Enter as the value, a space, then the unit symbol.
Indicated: 54 %
